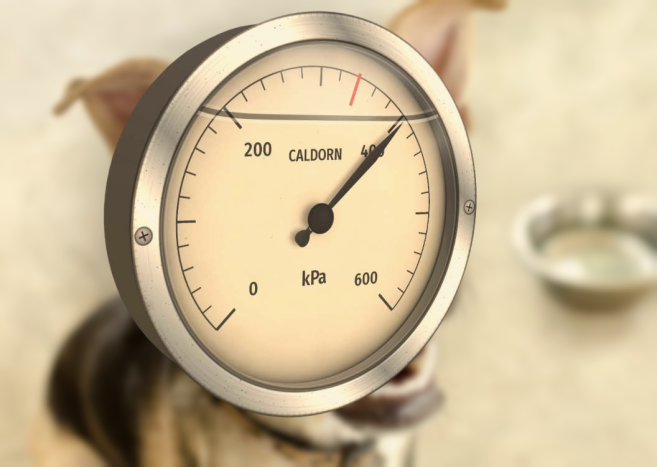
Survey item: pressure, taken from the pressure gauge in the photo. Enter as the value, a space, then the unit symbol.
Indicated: 400 kPa
